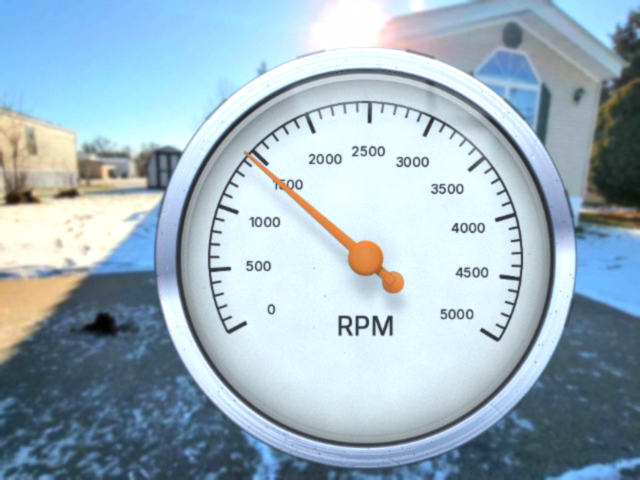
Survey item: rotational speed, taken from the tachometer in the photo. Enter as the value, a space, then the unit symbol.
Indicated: 1450 rpm
